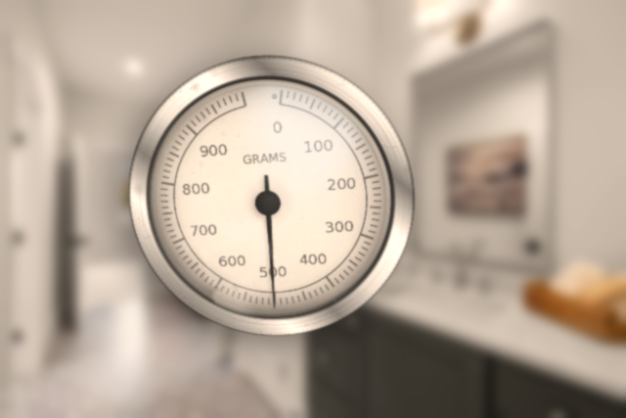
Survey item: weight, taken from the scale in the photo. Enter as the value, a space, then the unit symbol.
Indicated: 500 g
